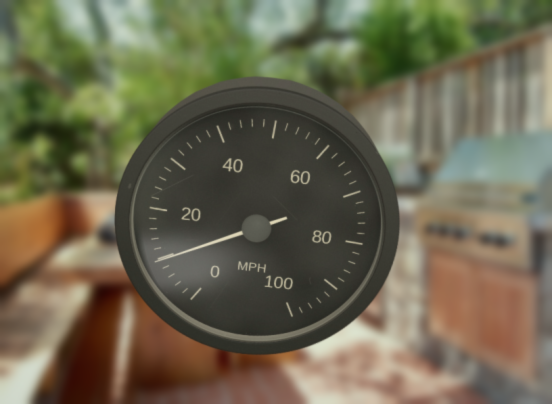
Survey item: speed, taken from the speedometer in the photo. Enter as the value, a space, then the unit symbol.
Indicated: 10 mph
